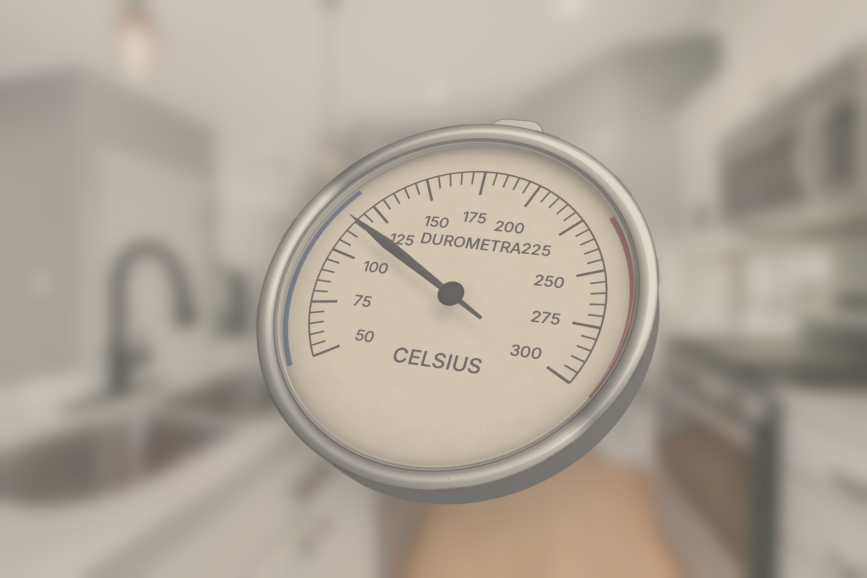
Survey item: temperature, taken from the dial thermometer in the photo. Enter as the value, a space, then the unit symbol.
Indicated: 115 °C
